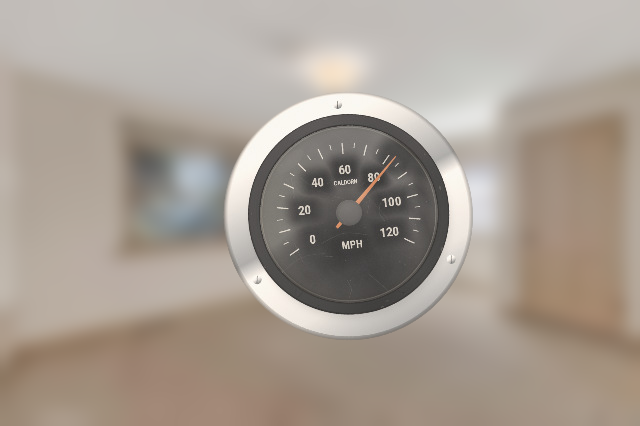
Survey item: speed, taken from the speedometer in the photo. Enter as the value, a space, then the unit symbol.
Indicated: 82.5 mph
